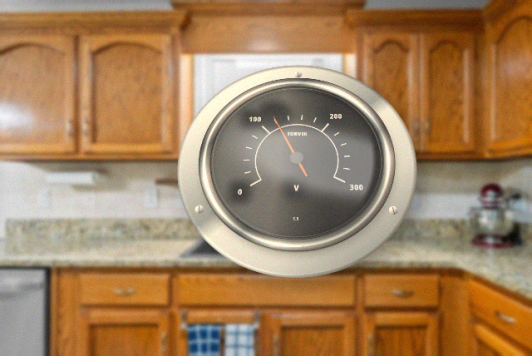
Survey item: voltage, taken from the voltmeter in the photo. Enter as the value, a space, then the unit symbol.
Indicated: 120 V
